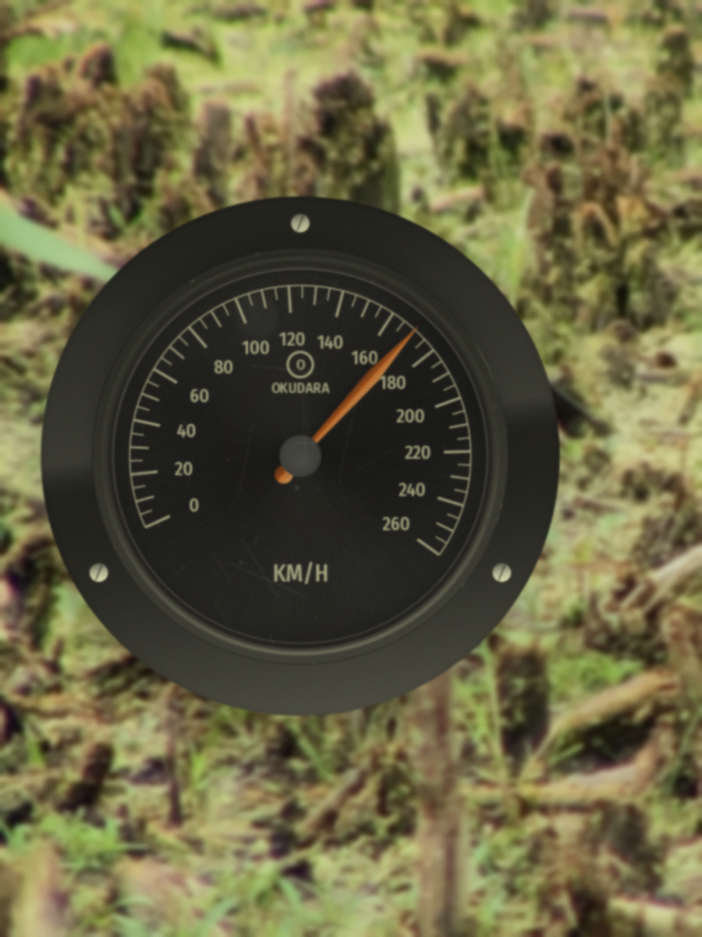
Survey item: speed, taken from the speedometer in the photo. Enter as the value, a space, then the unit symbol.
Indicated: 170 km/h
